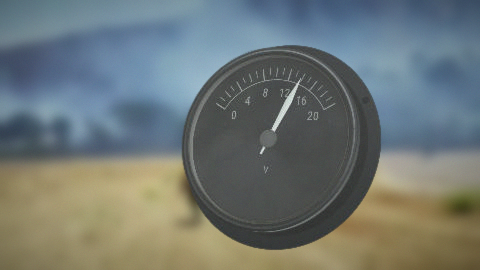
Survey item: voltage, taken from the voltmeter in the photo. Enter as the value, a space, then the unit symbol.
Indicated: 14 V
